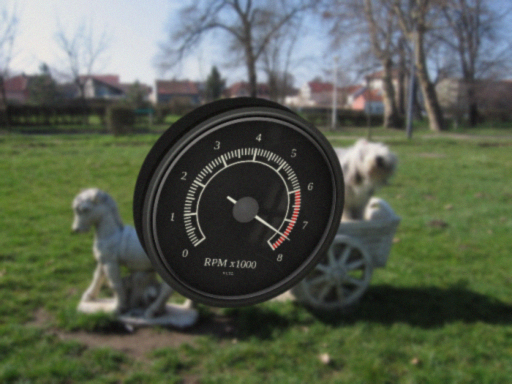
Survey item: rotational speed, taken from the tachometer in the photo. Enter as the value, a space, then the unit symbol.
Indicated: 7500 rpm
